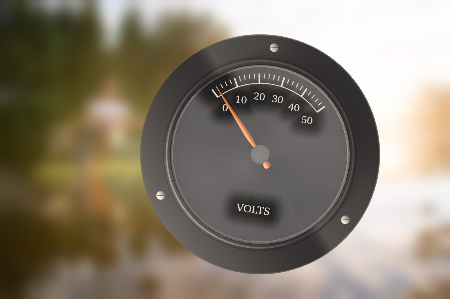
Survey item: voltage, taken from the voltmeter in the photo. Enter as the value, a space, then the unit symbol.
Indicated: 2 V
